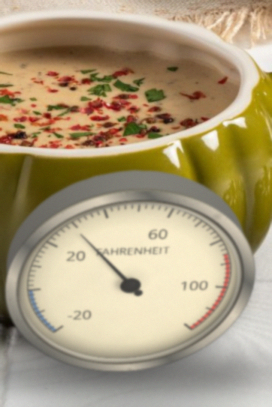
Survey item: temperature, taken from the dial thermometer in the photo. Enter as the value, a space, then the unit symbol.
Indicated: 30 °F
